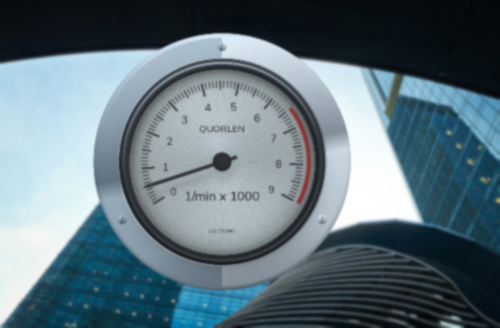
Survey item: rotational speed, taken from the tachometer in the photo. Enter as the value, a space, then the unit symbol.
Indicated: 500 rpm
